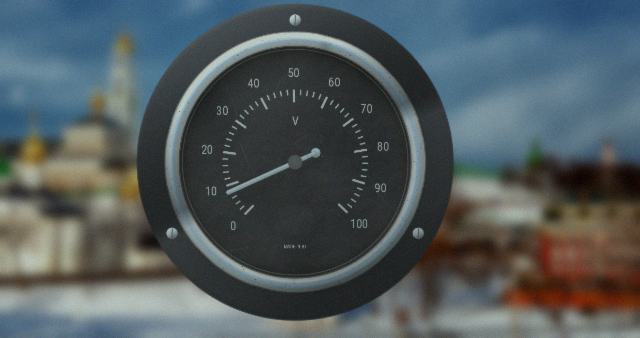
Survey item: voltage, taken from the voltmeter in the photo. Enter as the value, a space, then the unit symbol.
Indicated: 8 V
